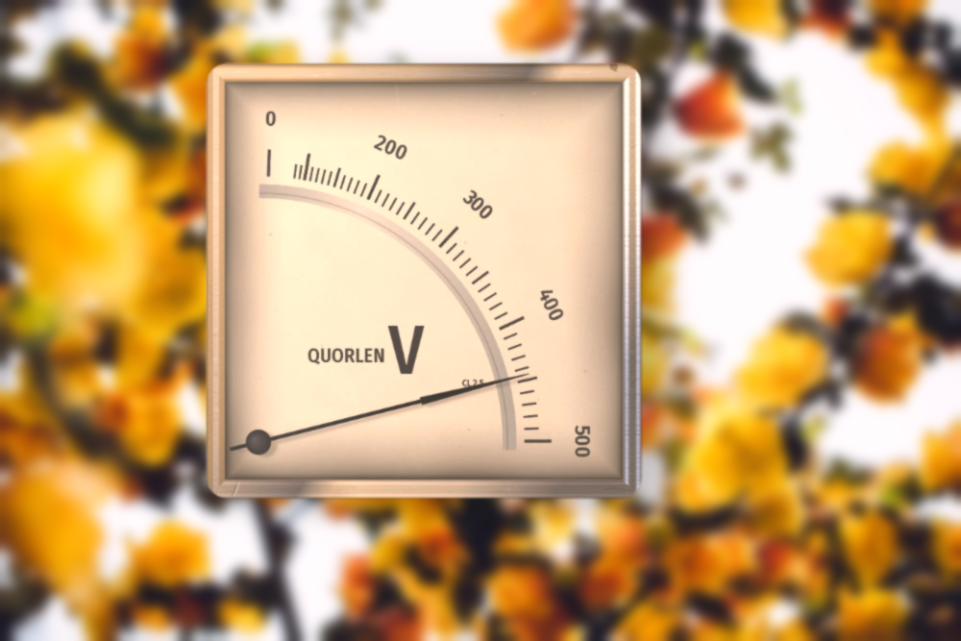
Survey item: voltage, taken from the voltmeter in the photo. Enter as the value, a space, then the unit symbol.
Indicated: 445 V
